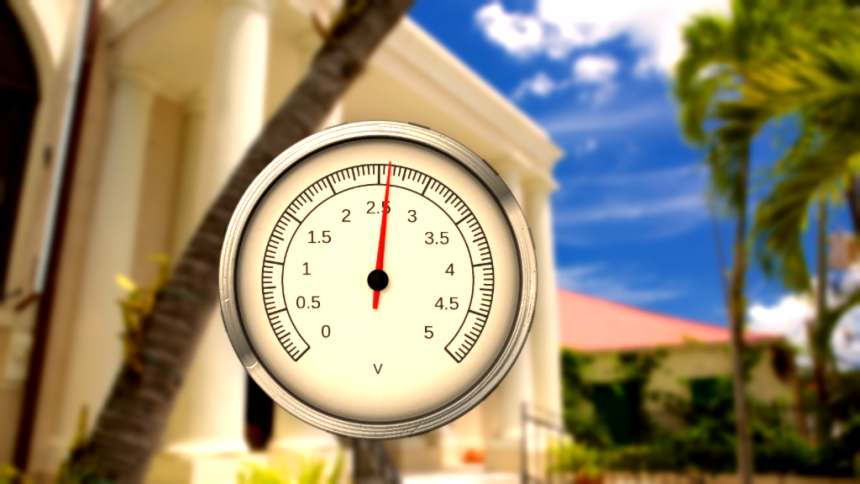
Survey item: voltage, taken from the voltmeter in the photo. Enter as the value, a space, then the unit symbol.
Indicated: 2.6 V
